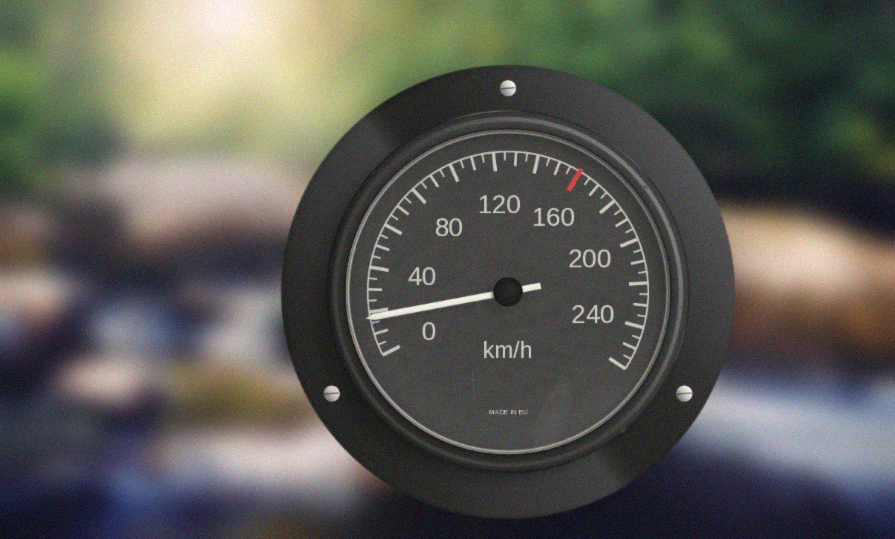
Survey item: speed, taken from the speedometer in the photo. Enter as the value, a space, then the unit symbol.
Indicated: 17.5 km/h
